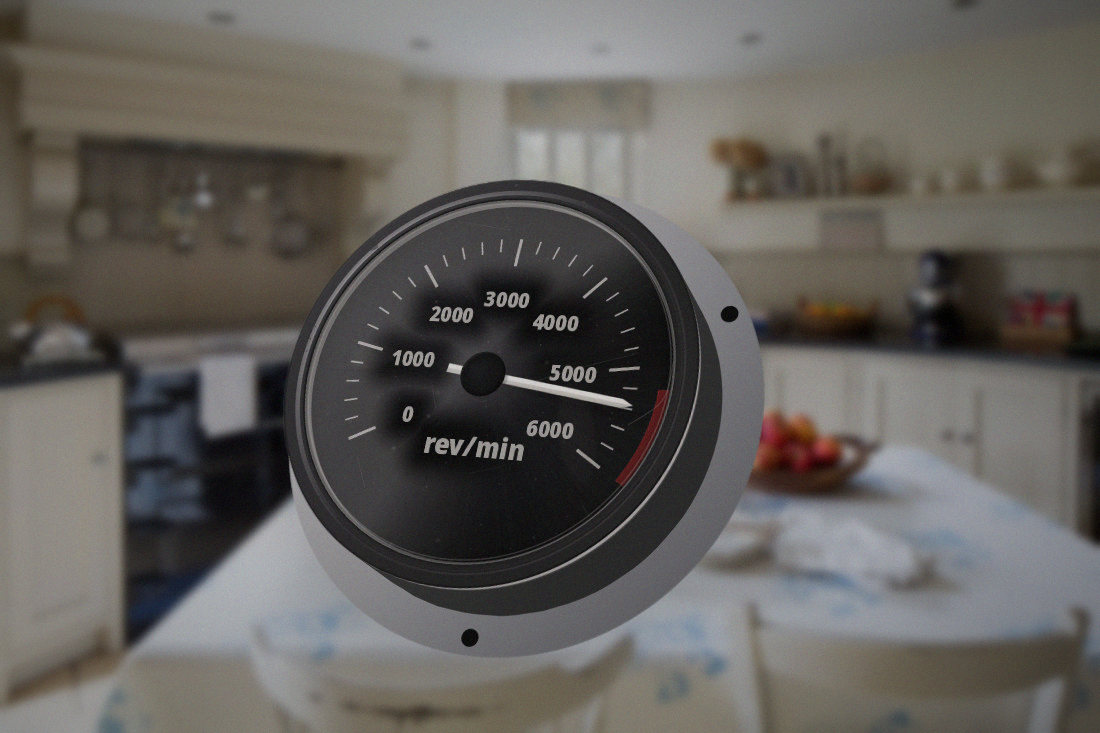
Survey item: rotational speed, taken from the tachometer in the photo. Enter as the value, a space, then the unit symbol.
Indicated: 5400 rpm
